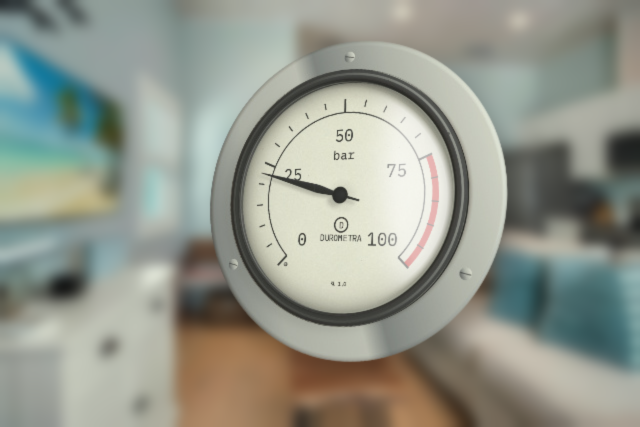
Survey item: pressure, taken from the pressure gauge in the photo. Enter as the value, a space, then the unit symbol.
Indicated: 22.5 bar
